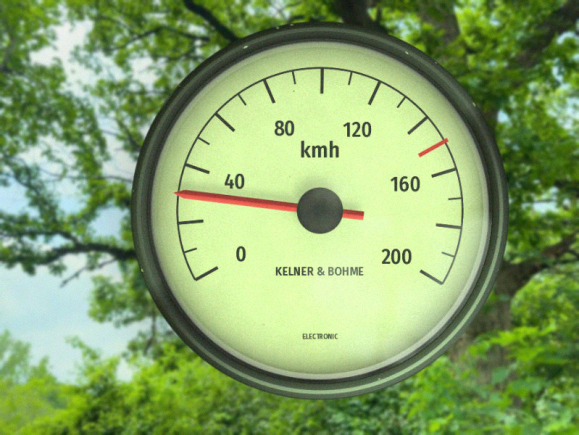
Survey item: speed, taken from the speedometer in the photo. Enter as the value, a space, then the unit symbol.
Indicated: 30 km/h
